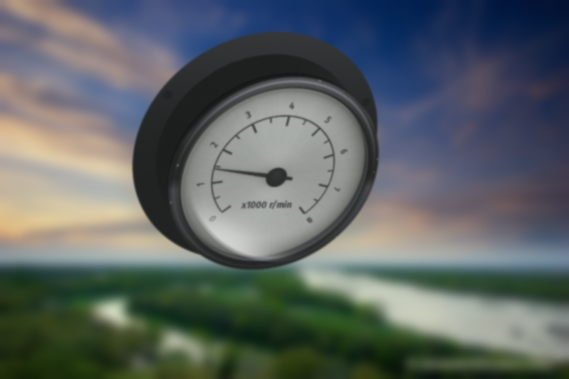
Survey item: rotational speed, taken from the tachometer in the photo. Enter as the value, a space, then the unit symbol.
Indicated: 1500 rpm
